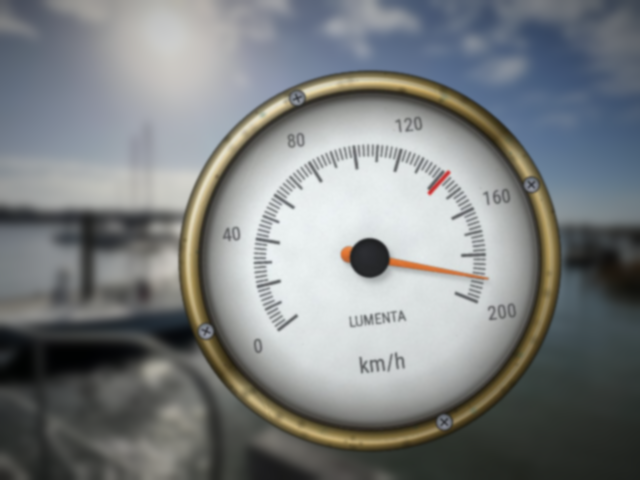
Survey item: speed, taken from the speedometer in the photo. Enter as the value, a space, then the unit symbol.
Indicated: 190 km/h
